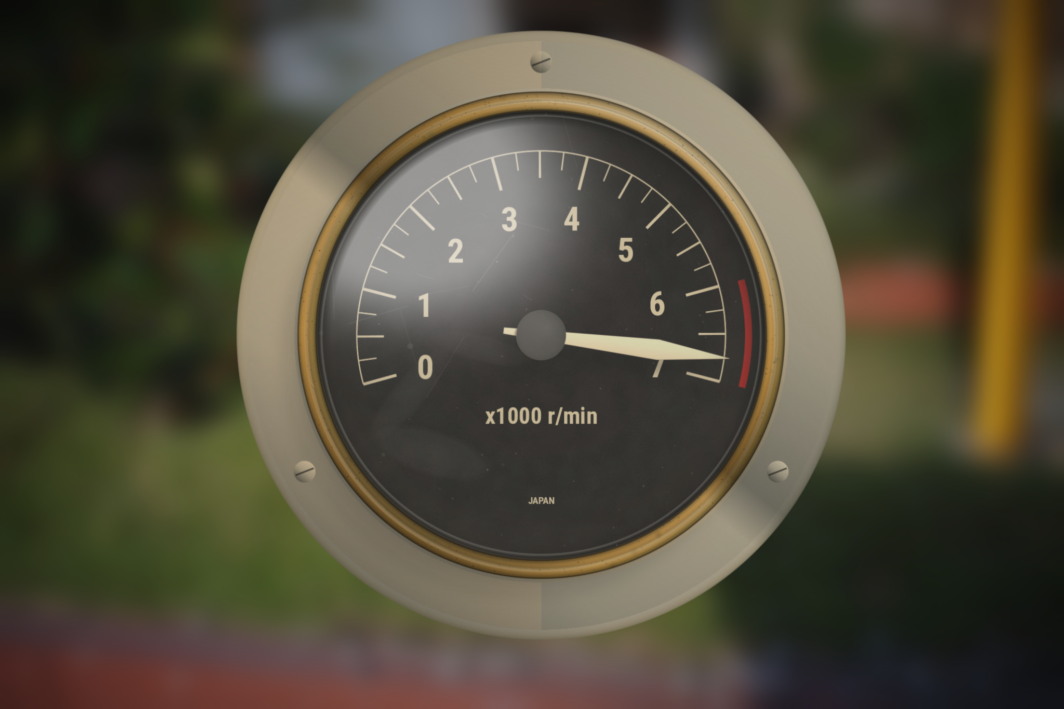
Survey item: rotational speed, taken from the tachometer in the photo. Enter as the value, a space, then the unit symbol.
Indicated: 6750 rpm
